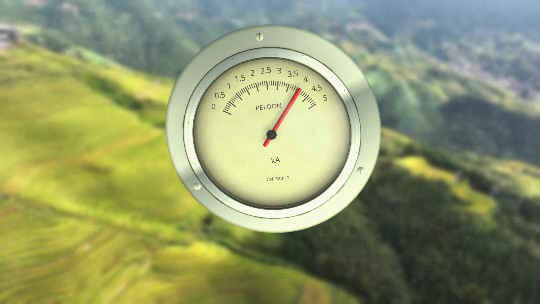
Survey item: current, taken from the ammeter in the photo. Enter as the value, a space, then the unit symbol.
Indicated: 4 kA
